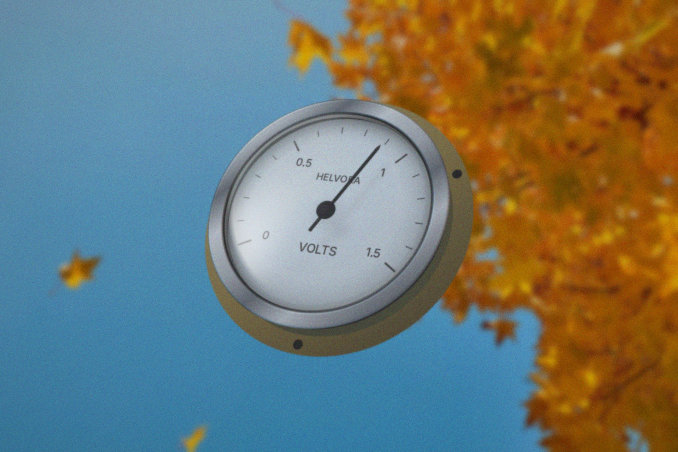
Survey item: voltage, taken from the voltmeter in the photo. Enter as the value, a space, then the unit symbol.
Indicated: 0.9 V
